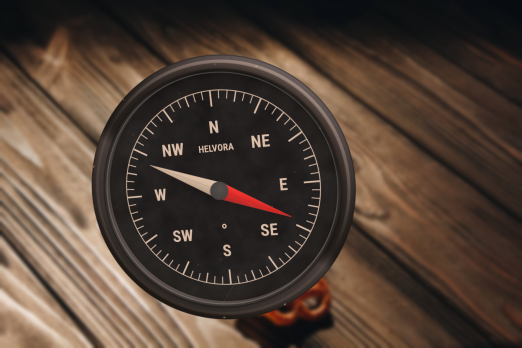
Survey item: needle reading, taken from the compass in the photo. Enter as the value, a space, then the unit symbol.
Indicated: 115 °
